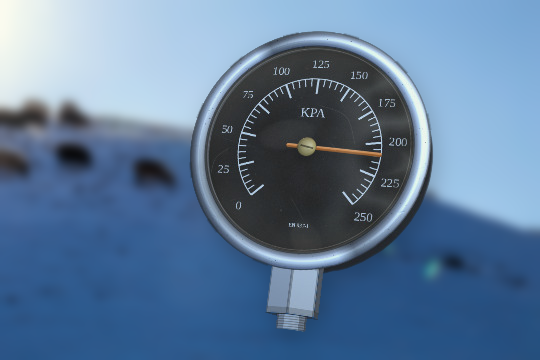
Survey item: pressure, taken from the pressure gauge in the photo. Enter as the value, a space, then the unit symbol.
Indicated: 210 kPa
